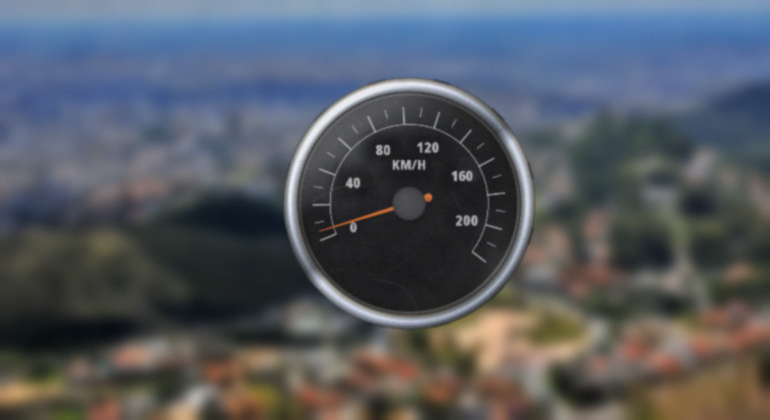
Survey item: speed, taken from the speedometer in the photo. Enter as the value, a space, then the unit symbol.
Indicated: 5 km/h
